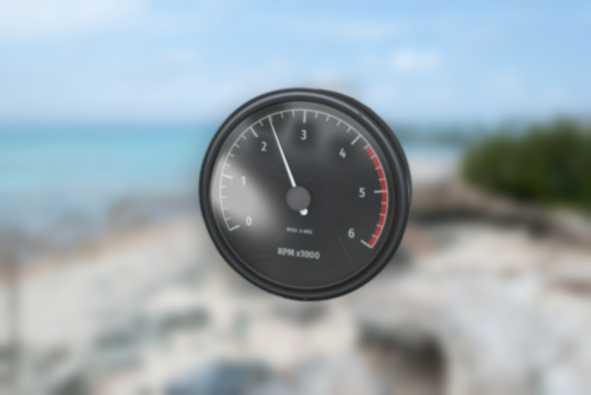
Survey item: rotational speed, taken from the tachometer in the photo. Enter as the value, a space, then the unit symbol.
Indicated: 2400 rpm
